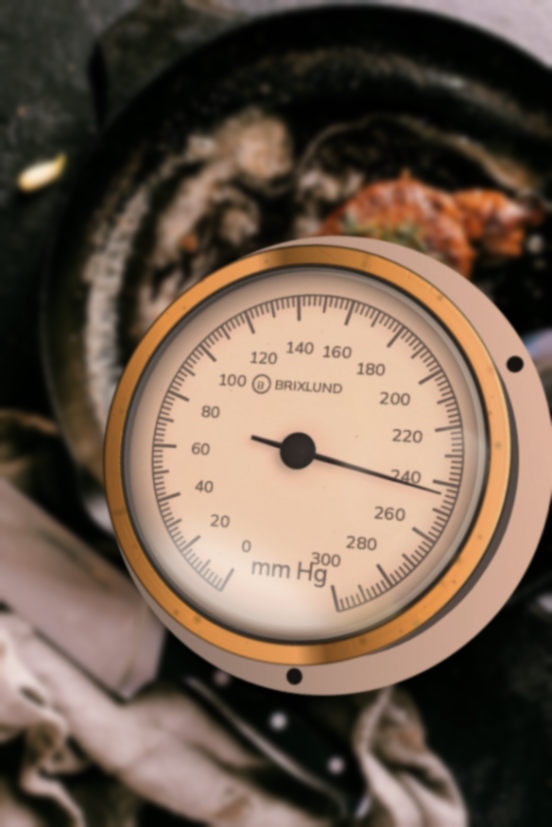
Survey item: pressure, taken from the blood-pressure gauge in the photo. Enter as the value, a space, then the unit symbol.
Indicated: 244 mmHg
